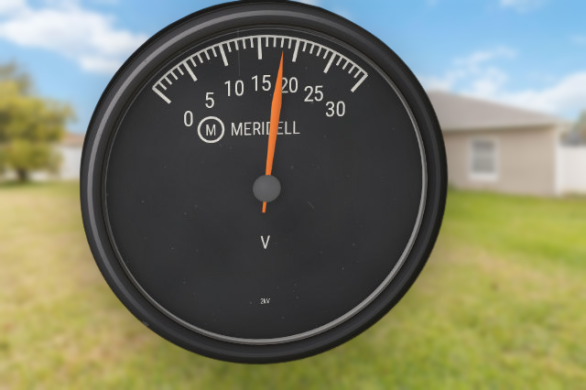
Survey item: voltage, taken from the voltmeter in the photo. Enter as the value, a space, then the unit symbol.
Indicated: 18 V
